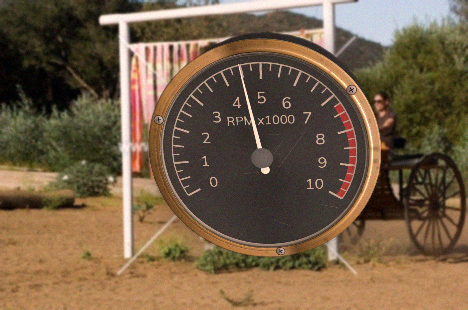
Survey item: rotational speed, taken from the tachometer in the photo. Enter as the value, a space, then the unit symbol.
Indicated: 4500 rpm
